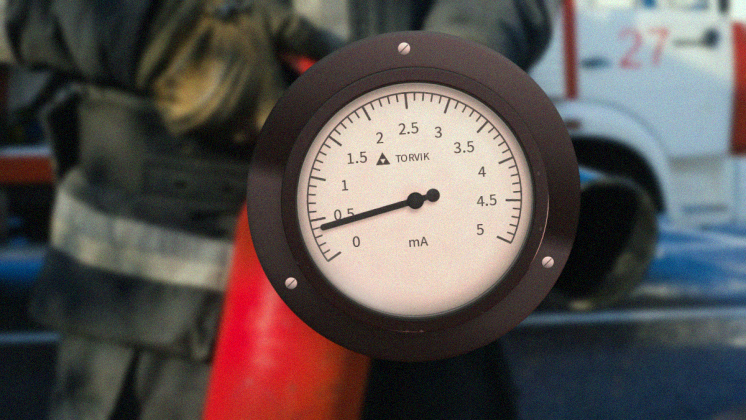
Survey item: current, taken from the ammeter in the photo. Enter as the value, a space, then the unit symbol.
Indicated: 0.4 mA
